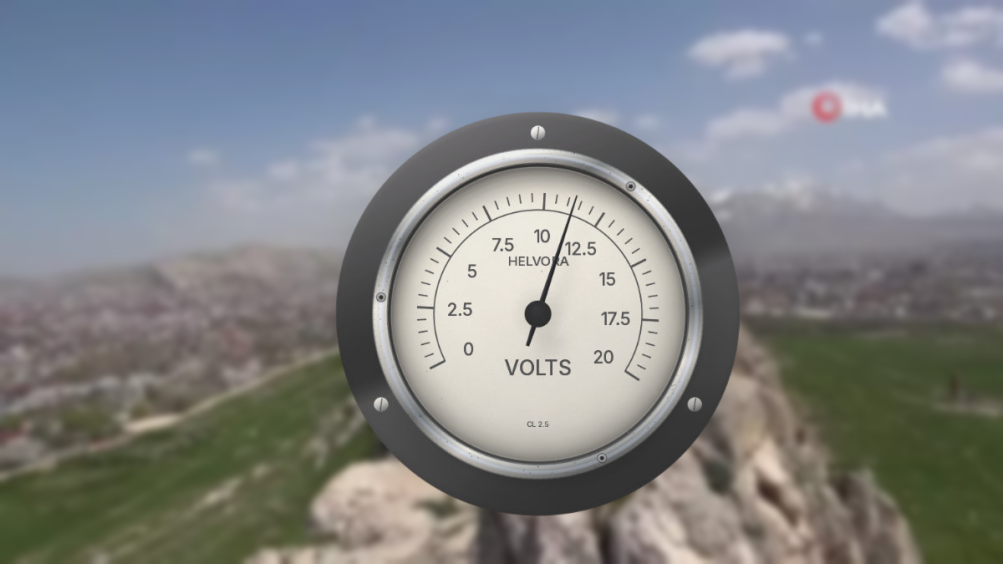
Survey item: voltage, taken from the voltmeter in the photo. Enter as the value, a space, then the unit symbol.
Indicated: 11.25 V
